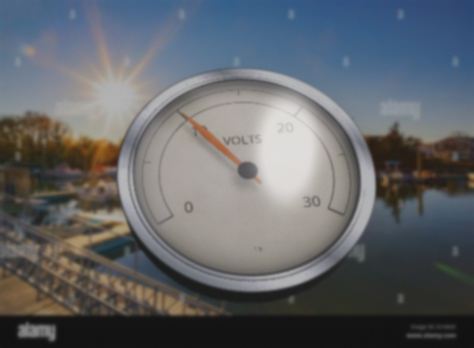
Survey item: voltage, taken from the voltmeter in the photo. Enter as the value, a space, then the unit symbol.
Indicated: 10 V
